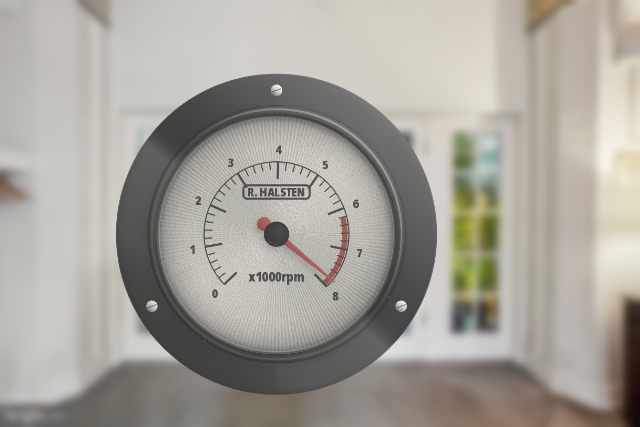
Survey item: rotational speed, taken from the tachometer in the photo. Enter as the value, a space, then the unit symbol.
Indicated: 7800 rpm
